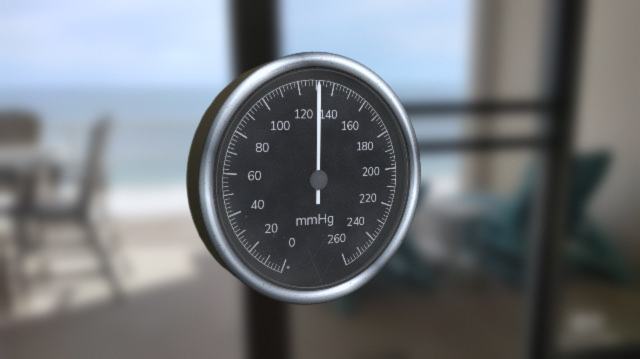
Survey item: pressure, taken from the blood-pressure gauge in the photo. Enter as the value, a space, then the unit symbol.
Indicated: 130 mmHg
